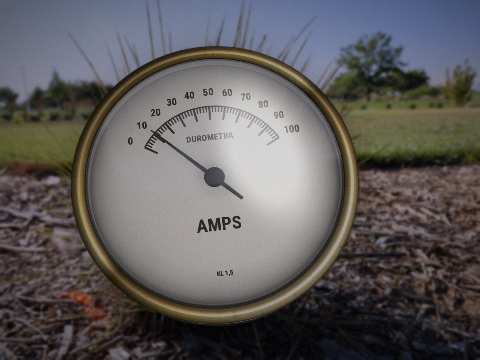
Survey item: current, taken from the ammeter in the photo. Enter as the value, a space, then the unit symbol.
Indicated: 10 A
